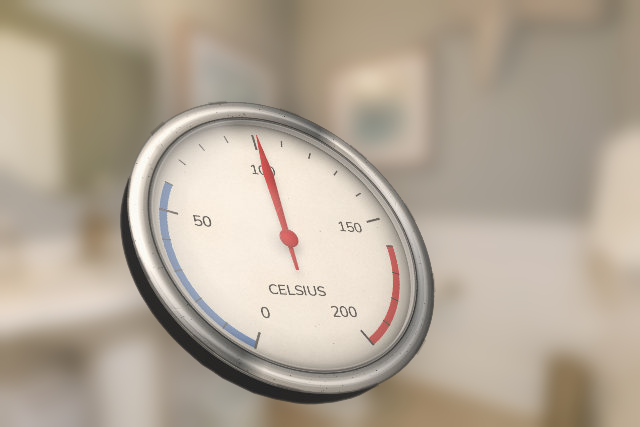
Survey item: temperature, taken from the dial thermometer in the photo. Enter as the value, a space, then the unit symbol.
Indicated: 100 °C
